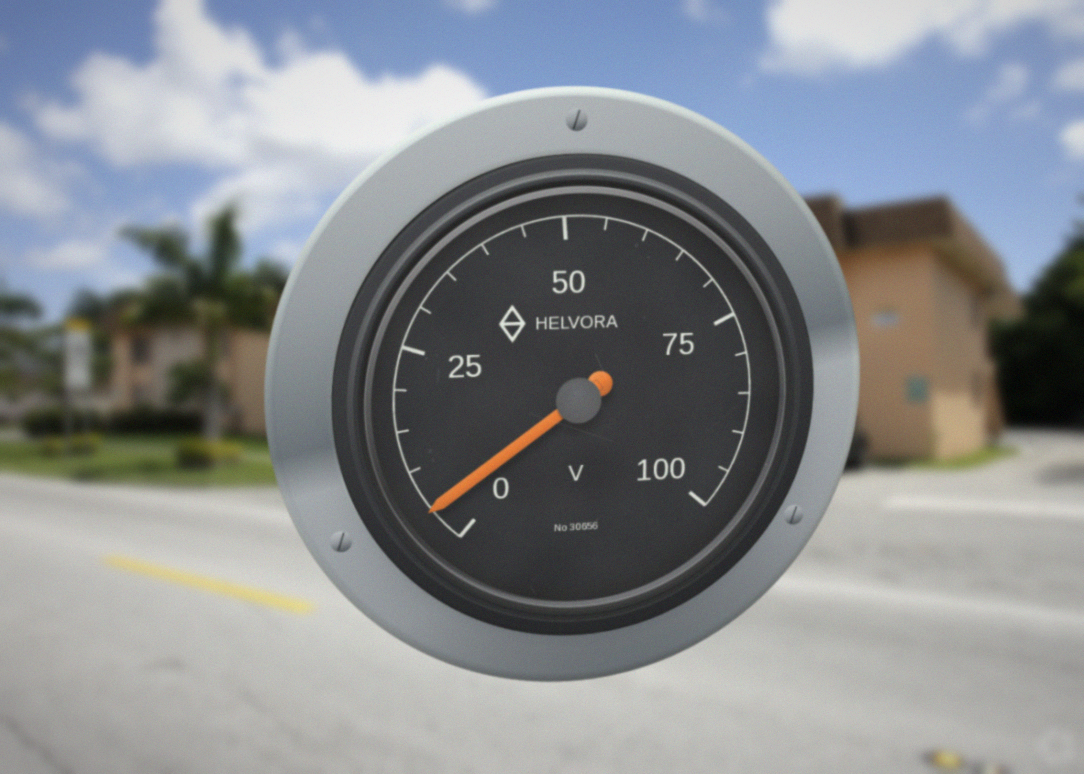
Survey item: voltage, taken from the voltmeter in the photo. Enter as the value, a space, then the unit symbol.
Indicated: 5 V
